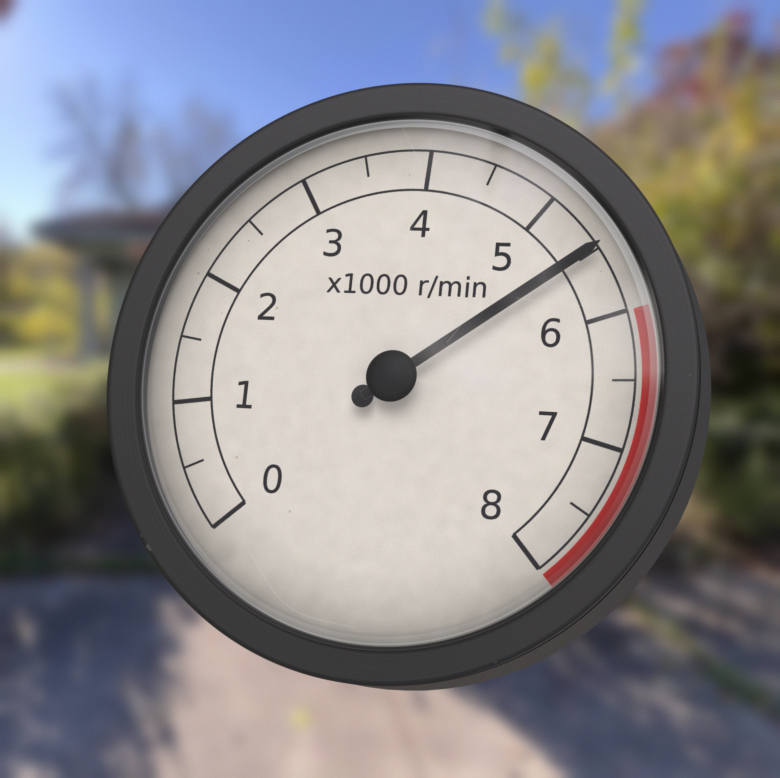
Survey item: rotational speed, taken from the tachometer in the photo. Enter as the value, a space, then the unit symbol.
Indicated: 5500 rpm
